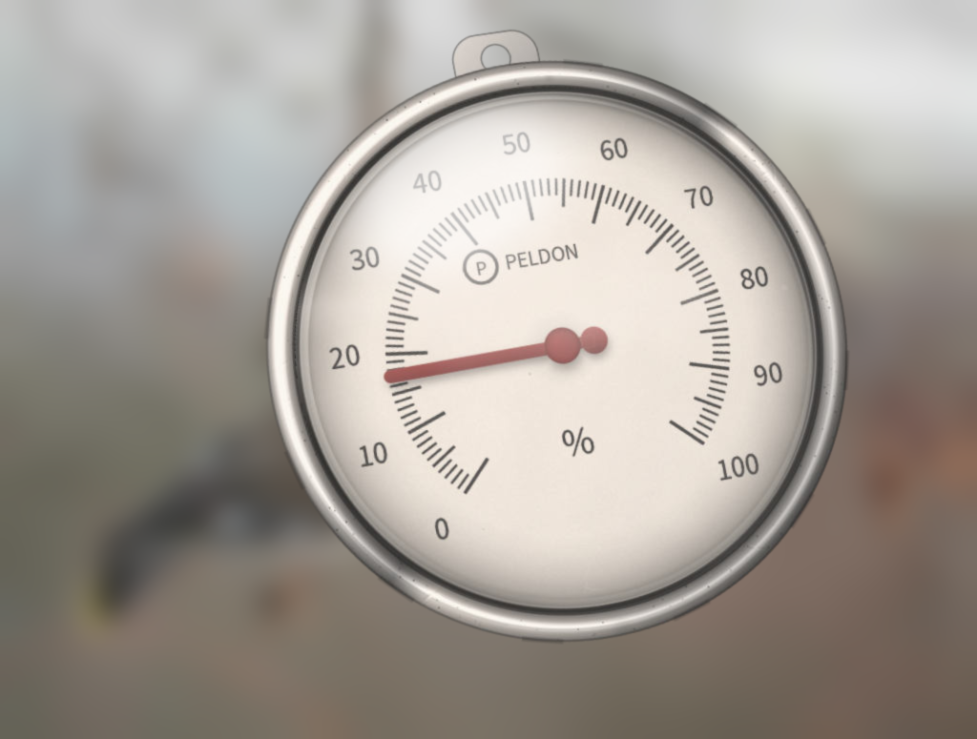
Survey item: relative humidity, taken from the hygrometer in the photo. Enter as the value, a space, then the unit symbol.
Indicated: 17 %
